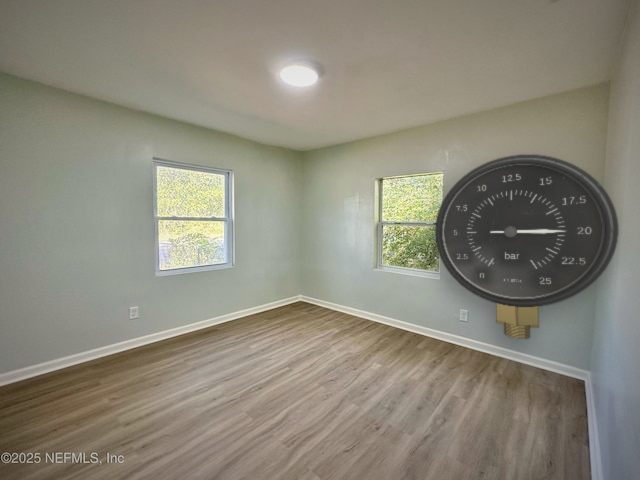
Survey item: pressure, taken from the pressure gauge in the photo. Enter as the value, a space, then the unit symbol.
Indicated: 20 bar
